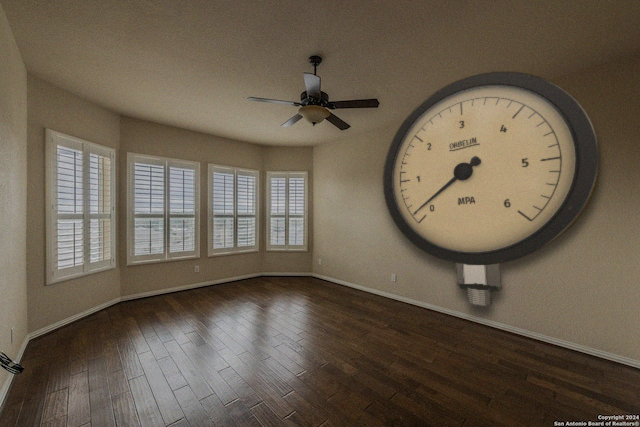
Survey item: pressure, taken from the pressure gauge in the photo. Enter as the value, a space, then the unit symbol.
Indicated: 0.2 MPa
